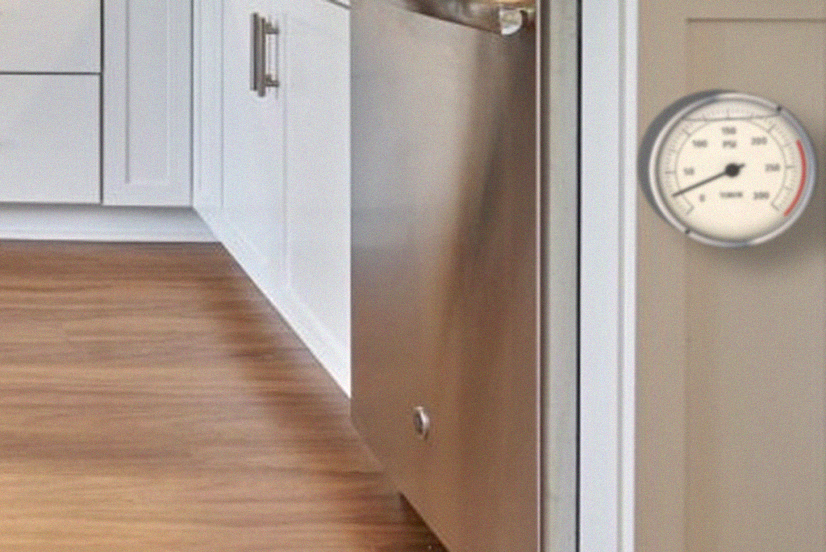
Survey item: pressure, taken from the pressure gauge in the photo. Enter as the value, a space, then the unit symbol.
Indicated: 25 psi
